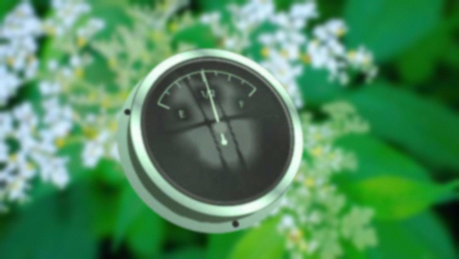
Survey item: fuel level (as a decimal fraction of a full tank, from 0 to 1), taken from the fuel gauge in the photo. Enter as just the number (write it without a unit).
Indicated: 0.5
